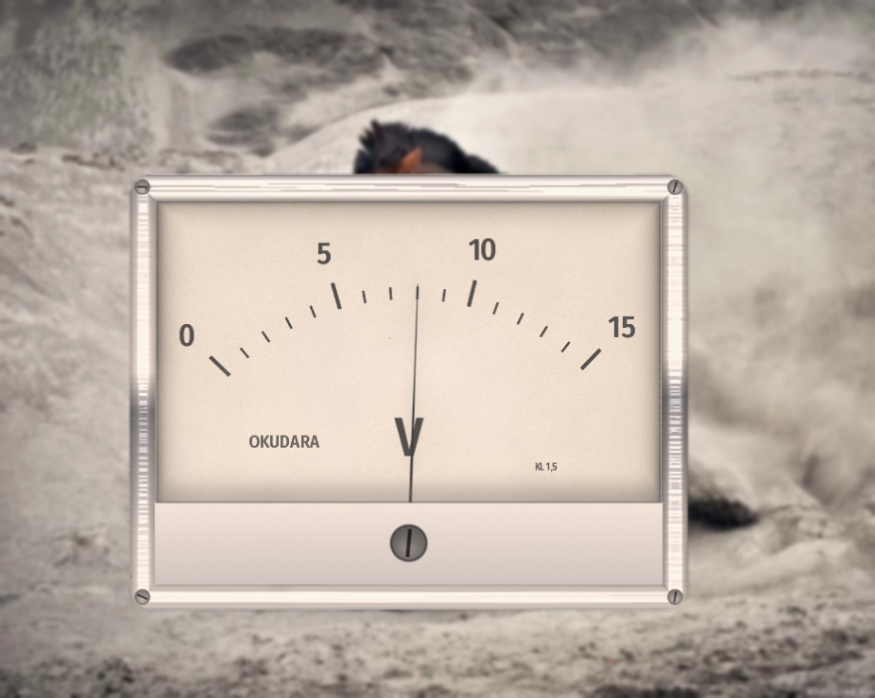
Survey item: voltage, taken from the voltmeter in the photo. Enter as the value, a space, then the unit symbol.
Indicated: 8 V
